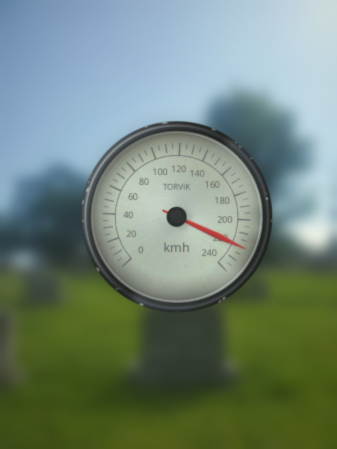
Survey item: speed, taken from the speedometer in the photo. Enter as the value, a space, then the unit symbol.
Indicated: 220 km/h
